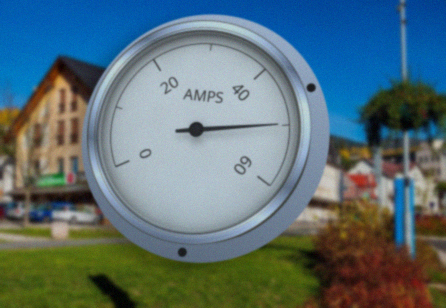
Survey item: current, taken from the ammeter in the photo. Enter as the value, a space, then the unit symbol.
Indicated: 50 A
